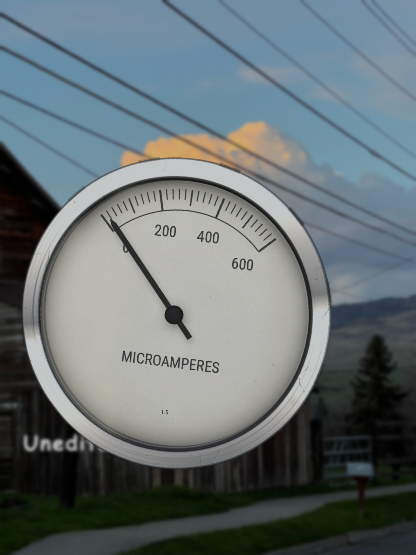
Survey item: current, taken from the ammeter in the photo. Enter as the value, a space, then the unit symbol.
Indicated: 20 µA
